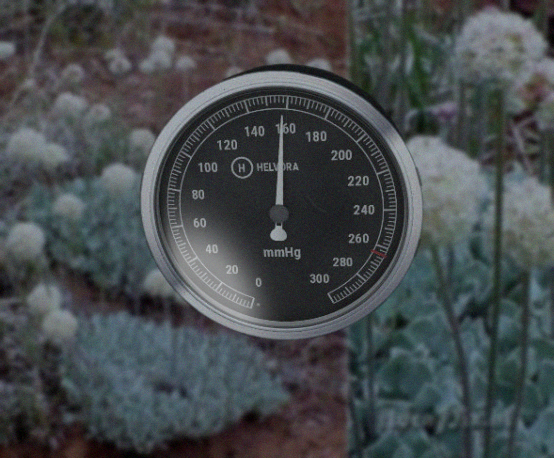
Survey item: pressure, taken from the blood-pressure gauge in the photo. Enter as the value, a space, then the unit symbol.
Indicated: 158 mmHg
